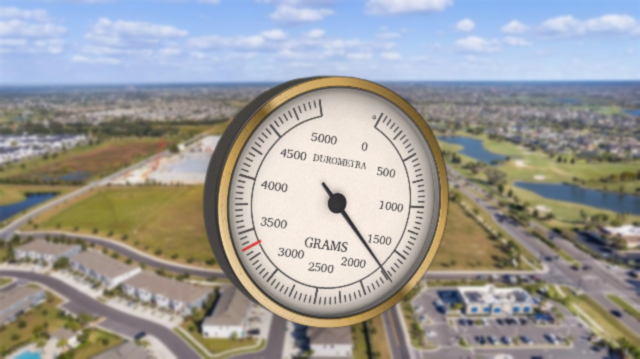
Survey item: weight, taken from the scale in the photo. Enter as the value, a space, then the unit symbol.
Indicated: 1750 g
